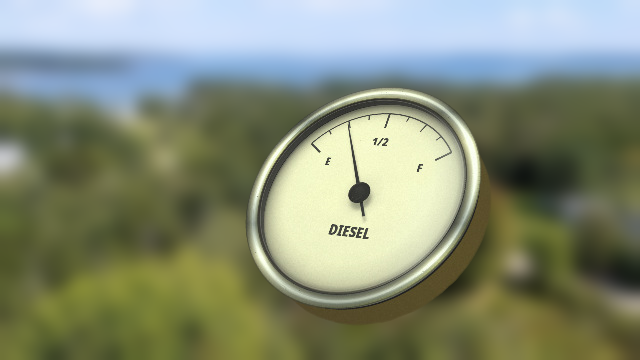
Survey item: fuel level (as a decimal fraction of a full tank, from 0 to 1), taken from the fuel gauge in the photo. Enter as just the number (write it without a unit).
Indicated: 0.25
